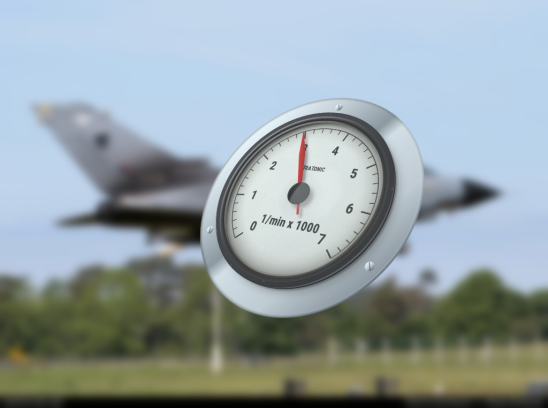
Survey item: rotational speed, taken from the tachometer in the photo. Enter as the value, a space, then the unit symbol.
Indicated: 3000 rpm
